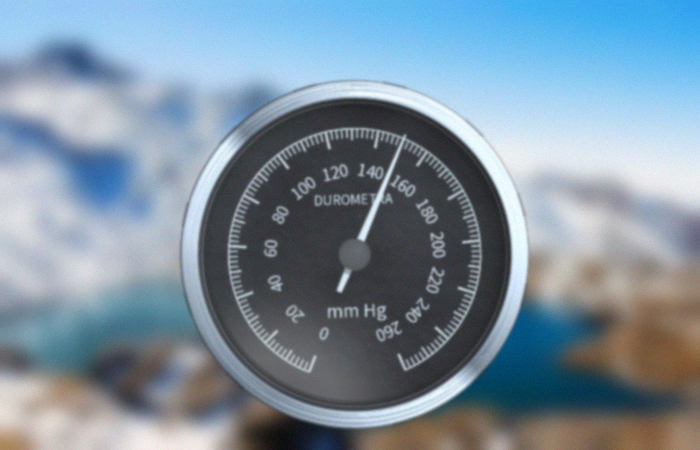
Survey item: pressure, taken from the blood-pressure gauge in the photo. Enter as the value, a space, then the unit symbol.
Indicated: 150 mmHg
